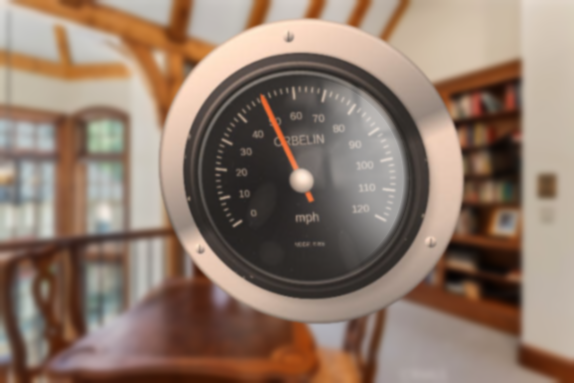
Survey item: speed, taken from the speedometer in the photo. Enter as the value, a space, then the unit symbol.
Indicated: 50 mph
